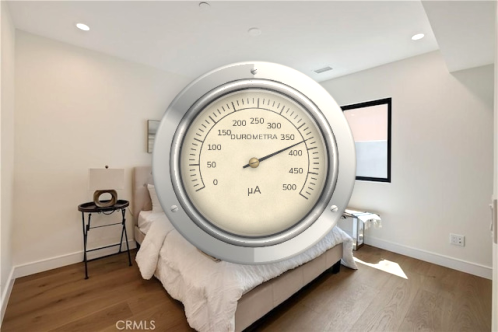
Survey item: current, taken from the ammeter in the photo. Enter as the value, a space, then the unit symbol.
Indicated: 380 µA
